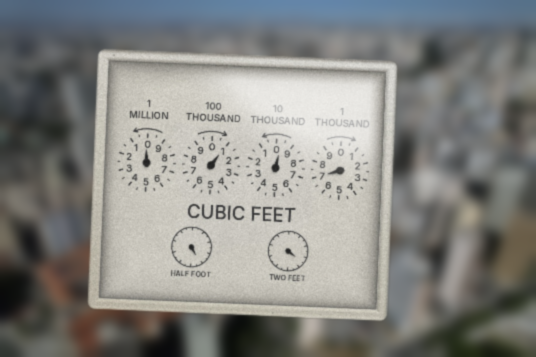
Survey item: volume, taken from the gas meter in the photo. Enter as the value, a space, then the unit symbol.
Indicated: 9700 ft³
